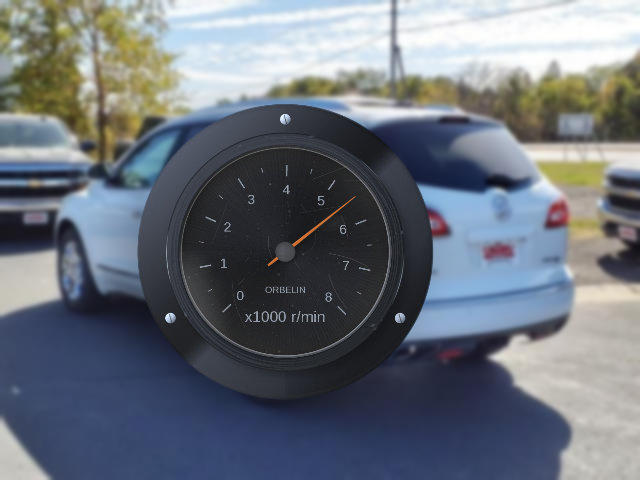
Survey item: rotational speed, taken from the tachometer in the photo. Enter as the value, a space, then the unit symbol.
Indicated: 5500 rpm
